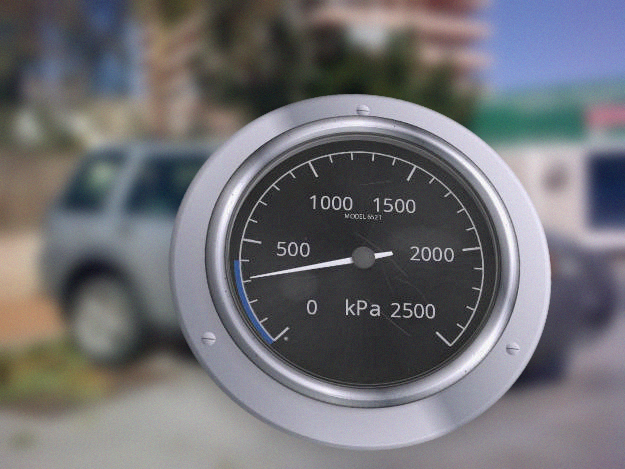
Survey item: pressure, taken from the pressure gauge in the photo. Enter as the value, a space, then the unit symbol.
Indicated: 300 kPa
